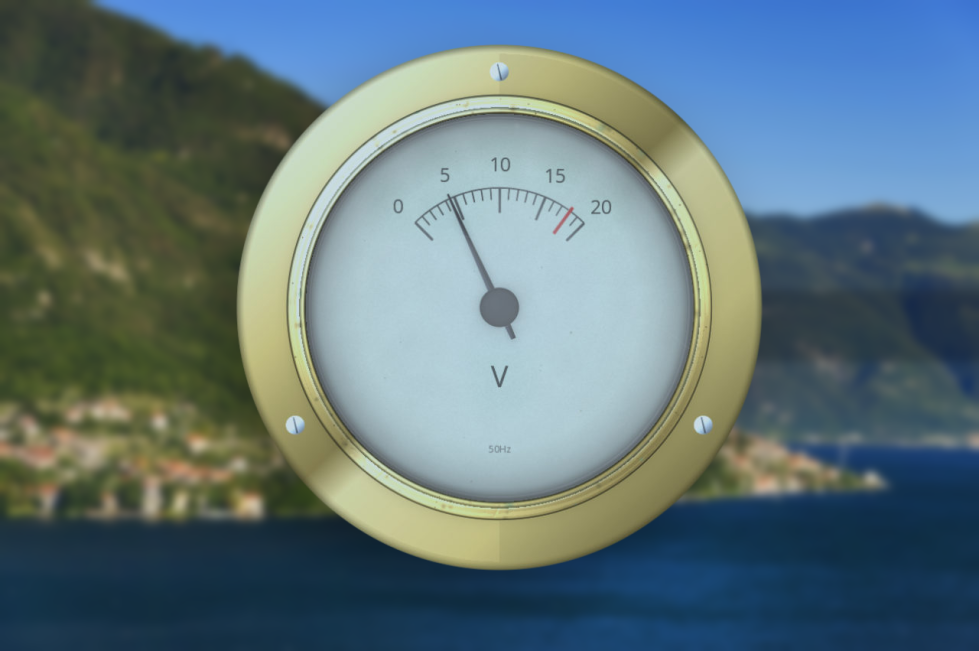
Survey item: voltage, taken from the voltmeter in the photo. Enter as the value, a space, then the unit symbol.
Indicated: 4.5 V
